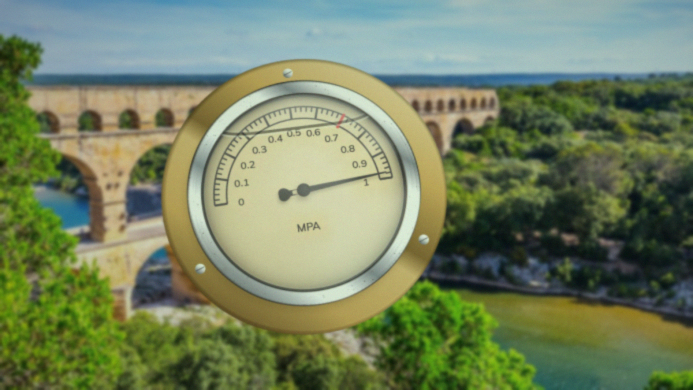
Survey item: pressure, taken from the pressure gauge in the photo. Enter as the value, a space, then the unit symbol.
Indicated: 0.98 MPa
